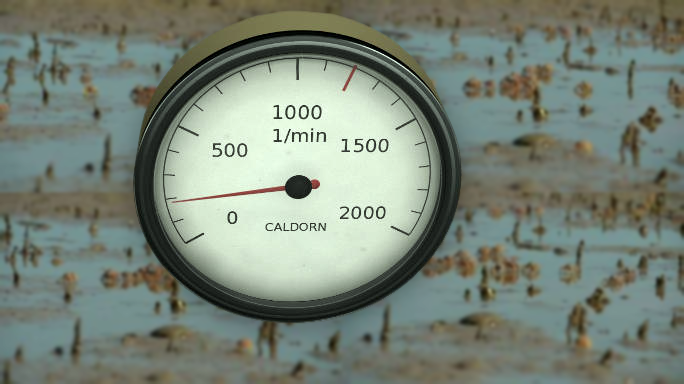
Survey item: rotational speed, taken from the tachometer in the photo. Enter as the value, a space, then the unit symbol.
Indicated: 200 rpm
